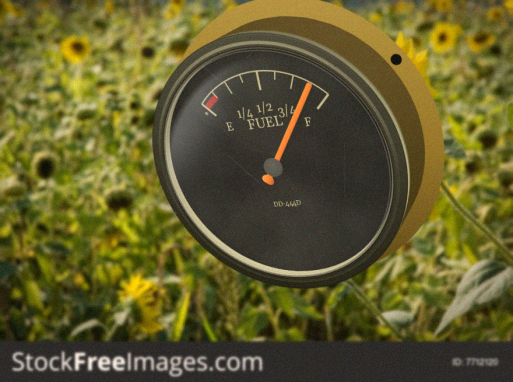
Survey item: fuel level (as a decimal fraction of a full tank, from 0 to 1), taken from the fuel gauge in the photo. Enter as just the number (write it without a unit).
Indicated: 0.875
